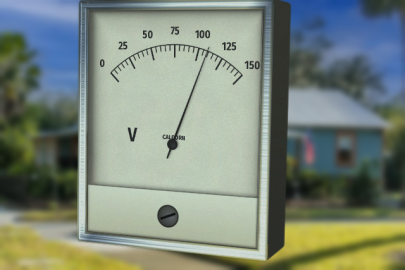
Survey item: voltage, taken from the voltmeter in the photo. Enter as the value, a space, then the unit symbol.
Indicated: 110 V
